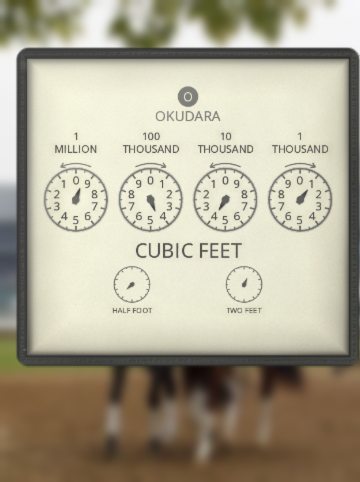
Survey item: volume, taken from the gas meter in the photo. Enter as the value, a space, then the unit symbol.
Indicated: 944100 ft³
